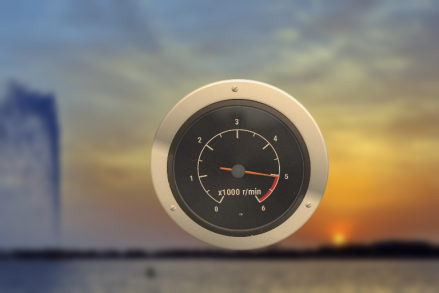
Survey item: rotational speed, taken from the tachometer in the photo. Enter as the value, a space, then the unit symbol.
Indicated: 5000 rpm
